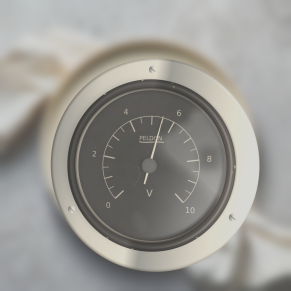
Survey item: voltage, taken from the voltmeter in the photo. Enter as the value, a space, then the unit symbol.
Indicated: 5.5 V
